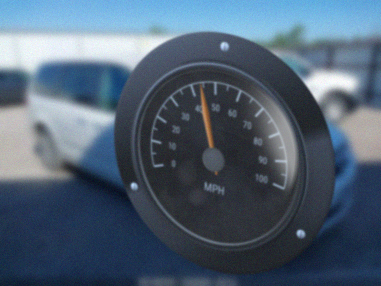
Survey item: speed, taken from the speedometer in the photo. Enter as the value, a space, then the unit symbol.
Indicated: 45 mph
